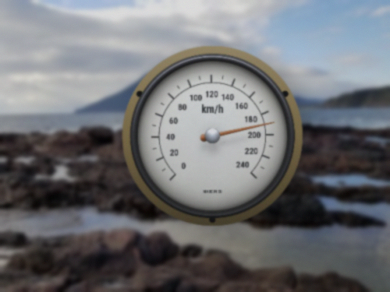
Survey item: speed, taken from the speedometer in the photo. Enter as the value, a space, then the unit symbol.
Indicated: 190 km/h
